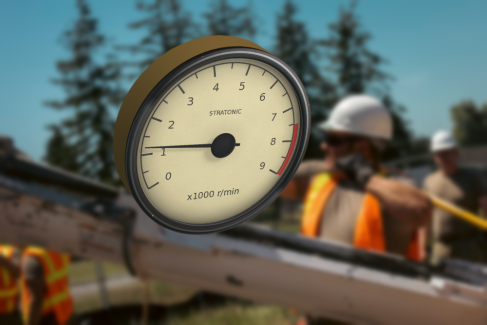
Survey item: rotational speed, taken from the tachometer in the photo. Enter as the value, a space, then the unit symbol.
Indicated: 1250 rpm
